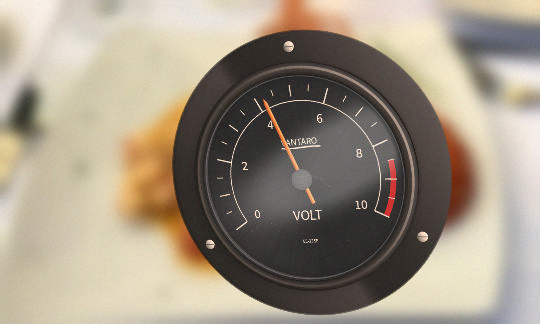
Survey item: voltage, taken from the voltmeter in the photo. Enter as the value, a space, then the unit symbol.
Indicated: 4.25 V
